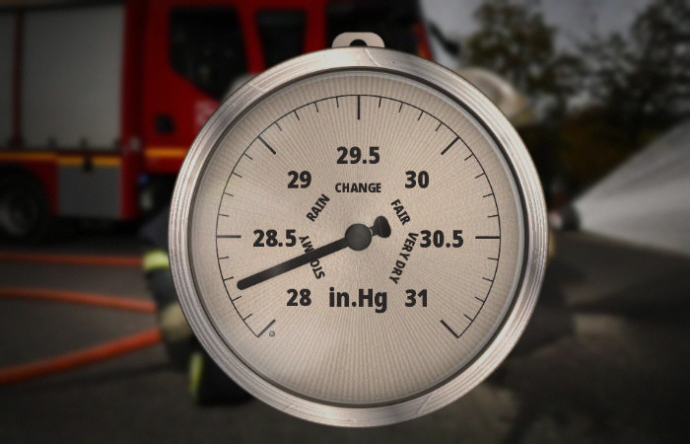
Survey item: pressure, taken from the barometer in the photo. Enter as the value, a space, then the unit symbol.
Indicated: 28.25 inHg
